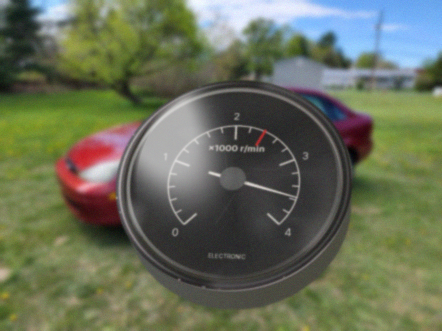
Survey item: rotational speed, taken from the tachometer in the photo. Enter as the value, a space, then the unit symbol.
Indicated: 3600 rpm
